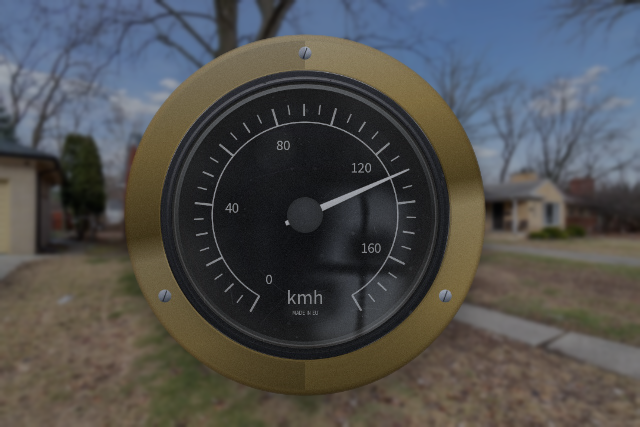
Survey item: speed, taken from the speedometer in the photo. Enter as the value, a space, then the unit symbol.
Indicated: 130 km/h
